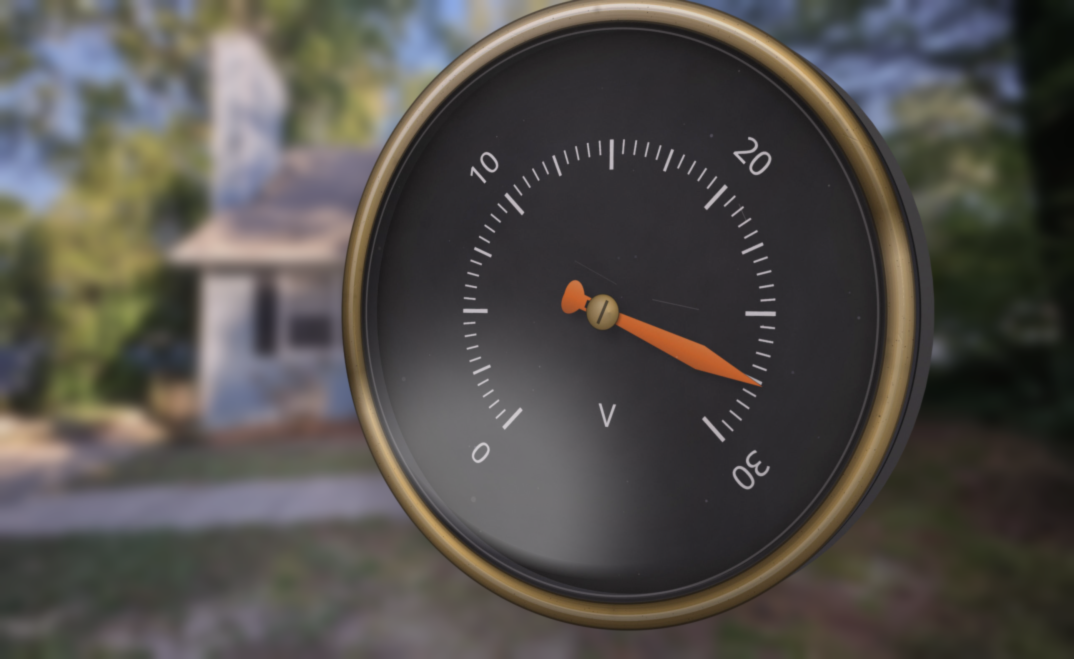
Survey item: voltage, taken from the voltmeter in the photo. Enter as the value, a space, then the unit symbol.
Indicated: 27.5 V
